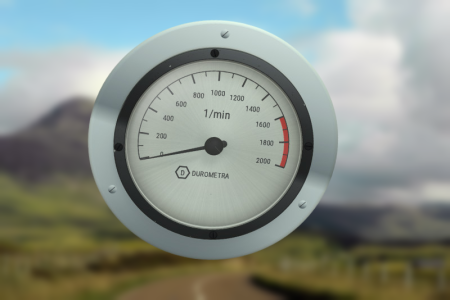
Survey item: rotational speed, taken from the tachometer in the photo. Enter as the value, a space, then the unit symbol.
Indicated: 0 rpm
